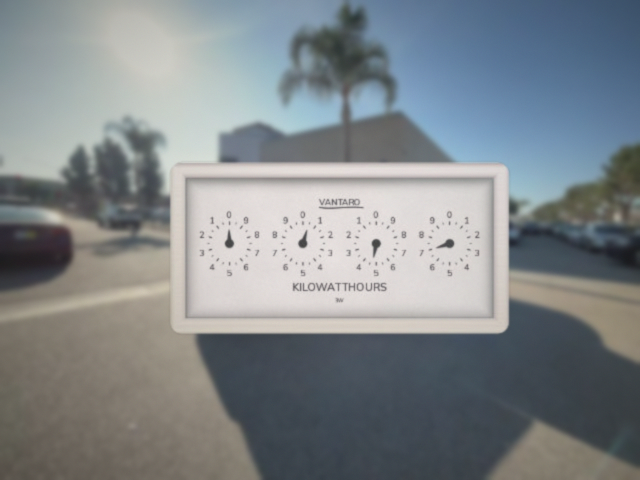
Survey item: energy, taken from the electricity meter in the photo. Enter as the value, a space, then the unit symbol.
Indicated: 47 kWh
